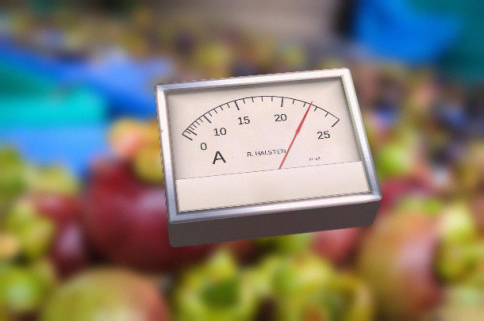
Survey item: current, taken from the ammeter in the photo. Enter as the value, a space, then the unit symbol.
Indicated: 22.5 A
